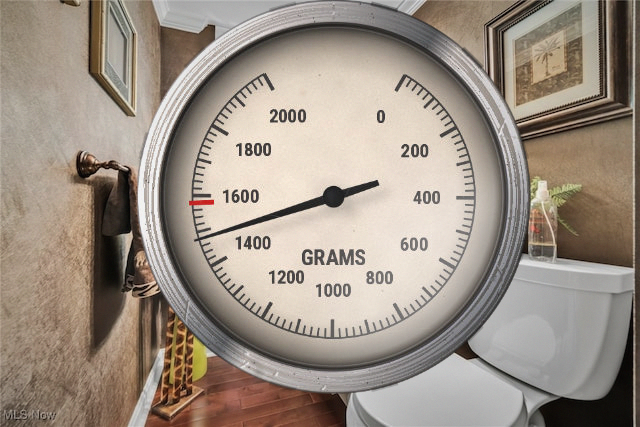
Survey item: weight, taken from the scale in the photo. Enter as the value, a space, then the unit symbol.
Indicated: 1480 g
